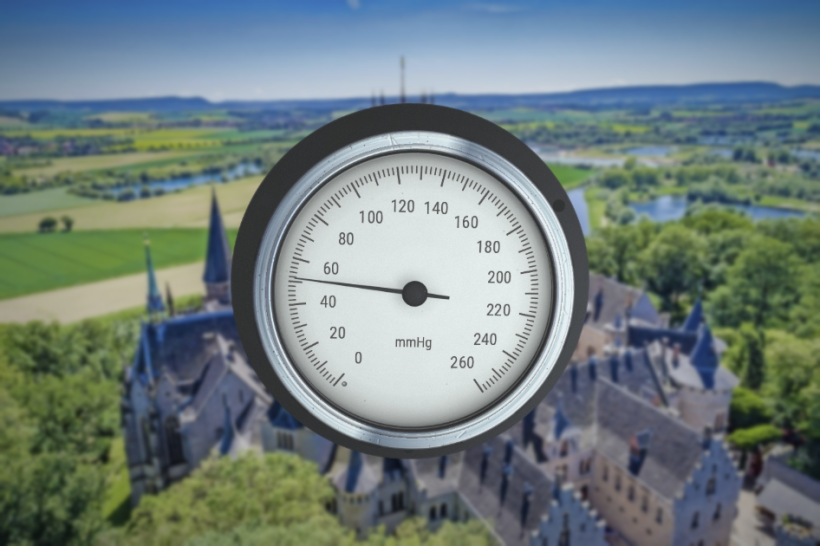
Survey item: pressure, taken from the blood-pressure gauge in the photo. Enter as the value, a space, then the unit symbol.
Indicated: 52 mmHg
